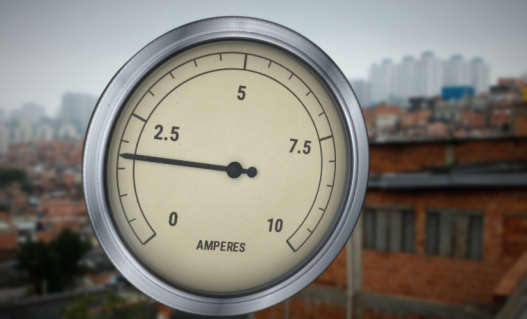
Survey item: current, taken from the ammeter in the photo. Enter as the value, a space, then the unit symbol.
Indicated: 1.75 A
